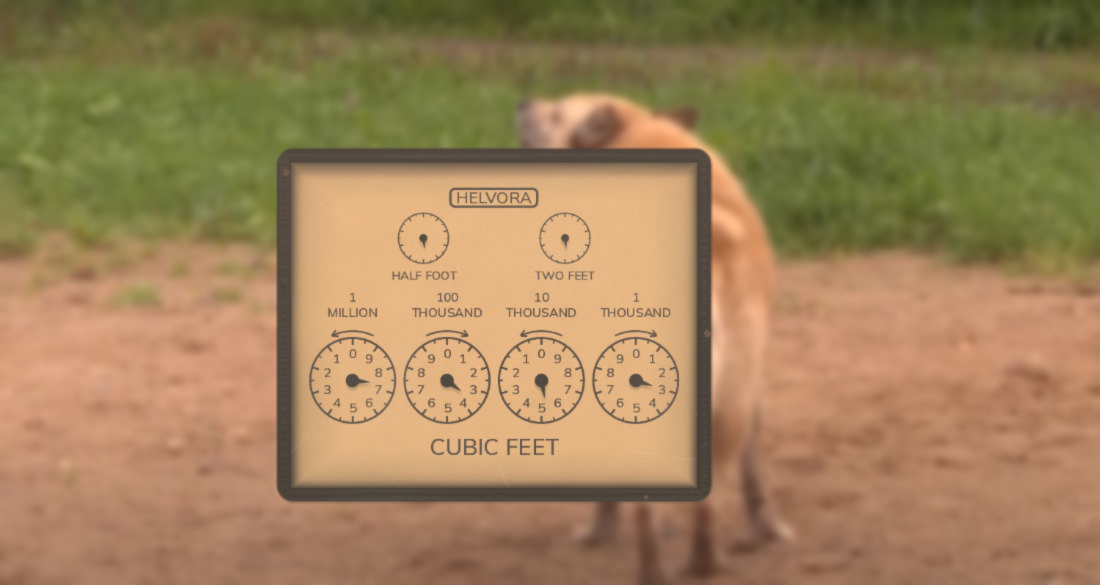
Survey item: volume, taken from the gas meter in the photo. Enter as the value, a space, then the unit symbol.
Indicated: 735300 ft³
